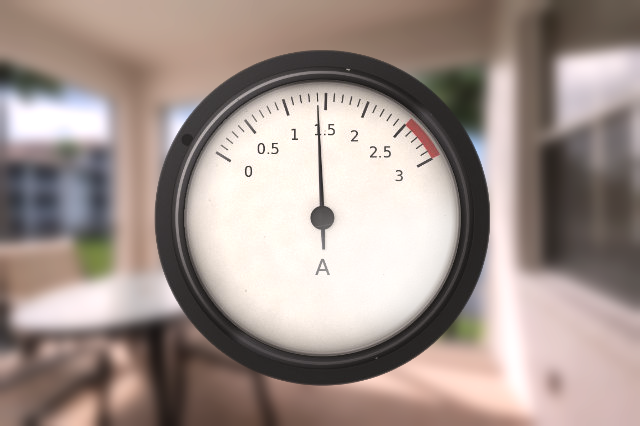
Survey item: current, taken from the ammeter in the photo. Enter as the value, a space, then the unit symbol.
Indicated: 1.4 A
